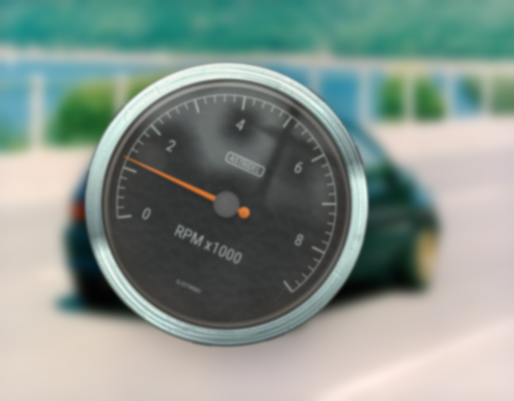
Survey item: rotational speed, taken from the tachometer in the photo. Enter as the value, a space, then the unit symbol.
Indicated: 1200 rpm
